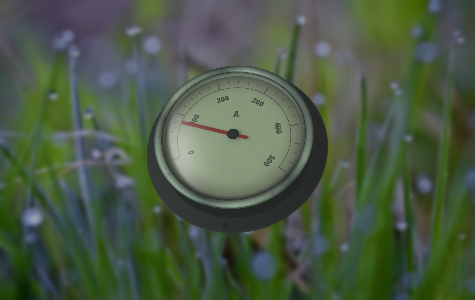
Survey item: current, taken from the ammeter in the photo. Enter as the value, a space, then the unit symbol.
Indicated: 80 A
